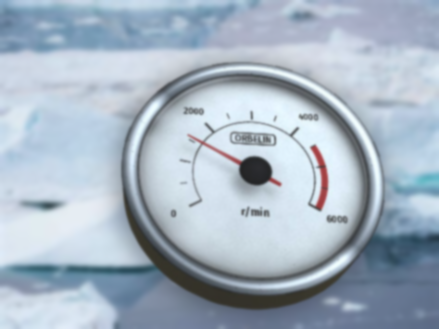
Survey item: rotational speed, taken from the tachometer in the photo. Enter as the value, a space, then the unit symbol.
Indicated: 1500 rpm
